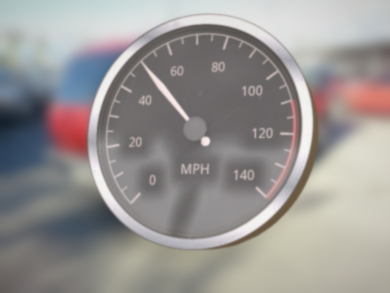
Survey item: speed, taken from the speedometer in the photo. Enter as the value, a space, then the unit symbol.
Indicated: 50 mph
